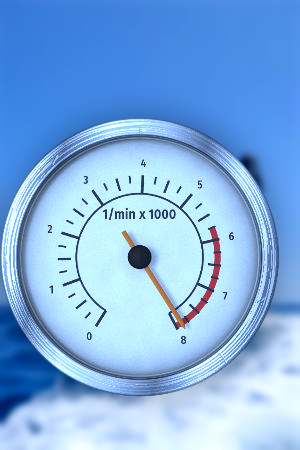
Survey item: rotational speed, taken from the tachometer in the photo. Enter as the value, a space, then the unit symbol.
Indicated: 7875 rpm
